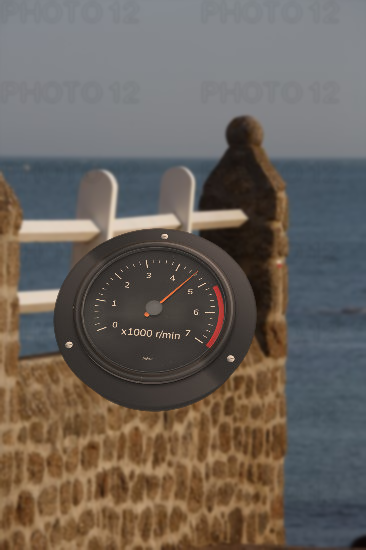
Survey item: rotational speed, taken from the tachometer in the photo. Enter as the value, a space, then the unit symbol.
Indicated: 4600 rpm
